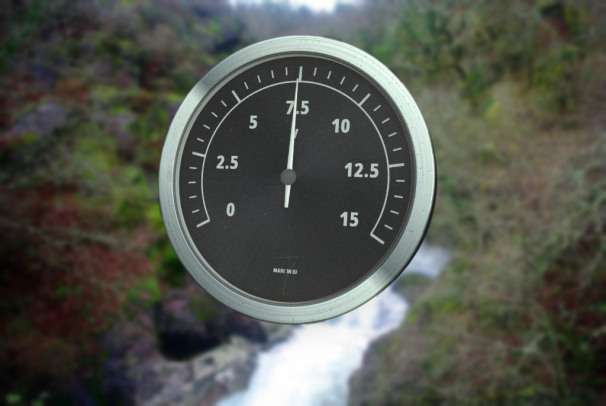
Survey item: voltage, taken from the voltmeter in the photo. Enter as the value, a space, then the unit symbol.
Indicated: 7.5 V
